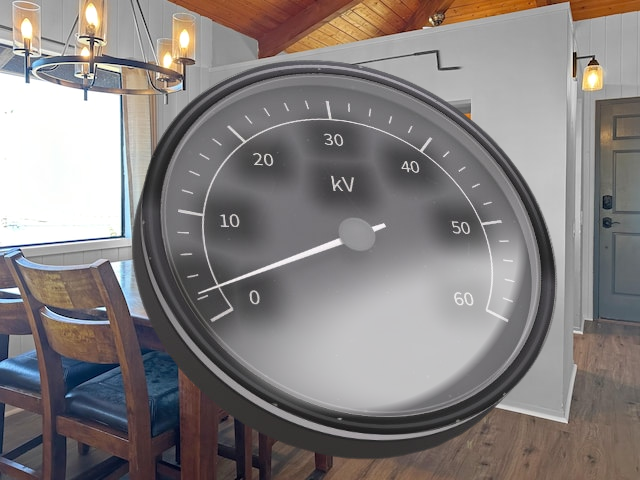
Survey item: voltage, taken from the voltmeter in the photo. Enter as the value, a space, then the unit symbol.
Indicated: 2 kV
